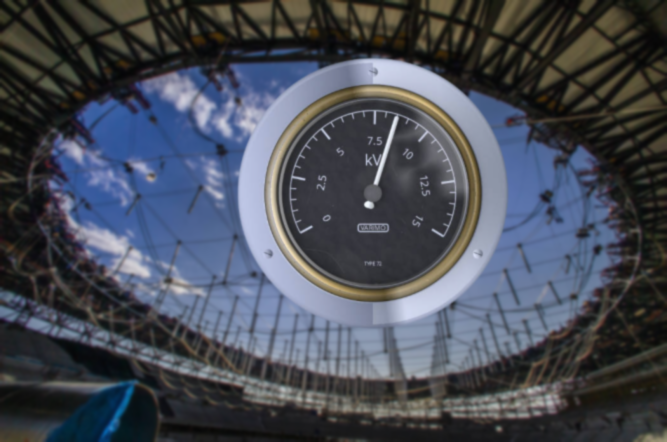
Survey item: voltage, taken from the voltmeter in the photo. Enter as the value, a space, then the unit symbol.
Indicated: 8.5 kV
